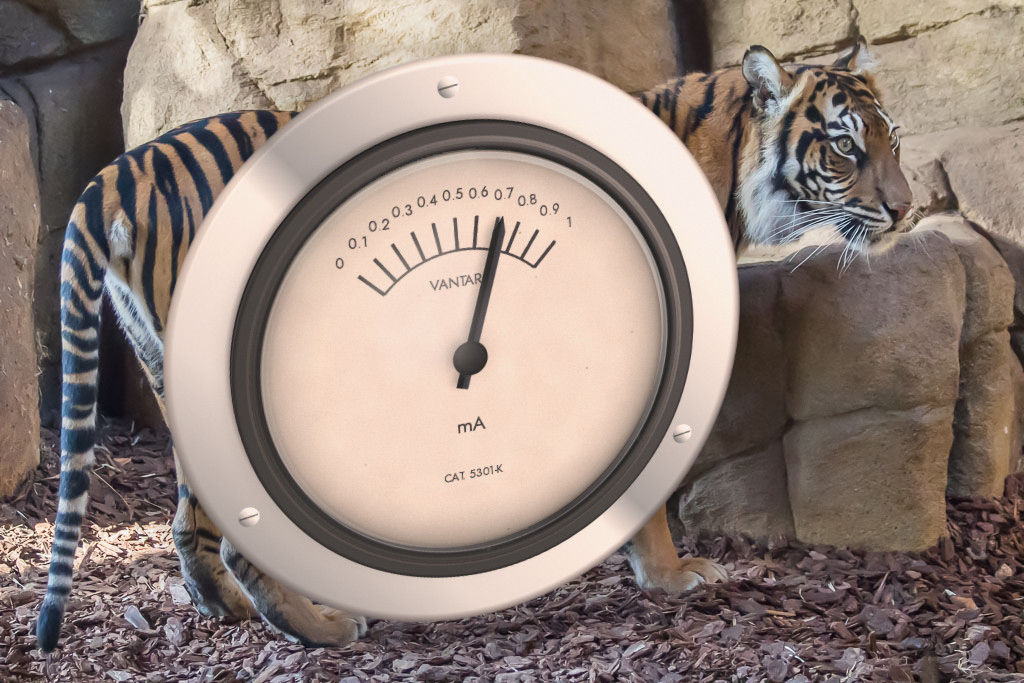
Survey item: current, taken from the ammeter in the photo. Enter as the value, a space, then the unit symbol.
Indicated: 0.7 mA
